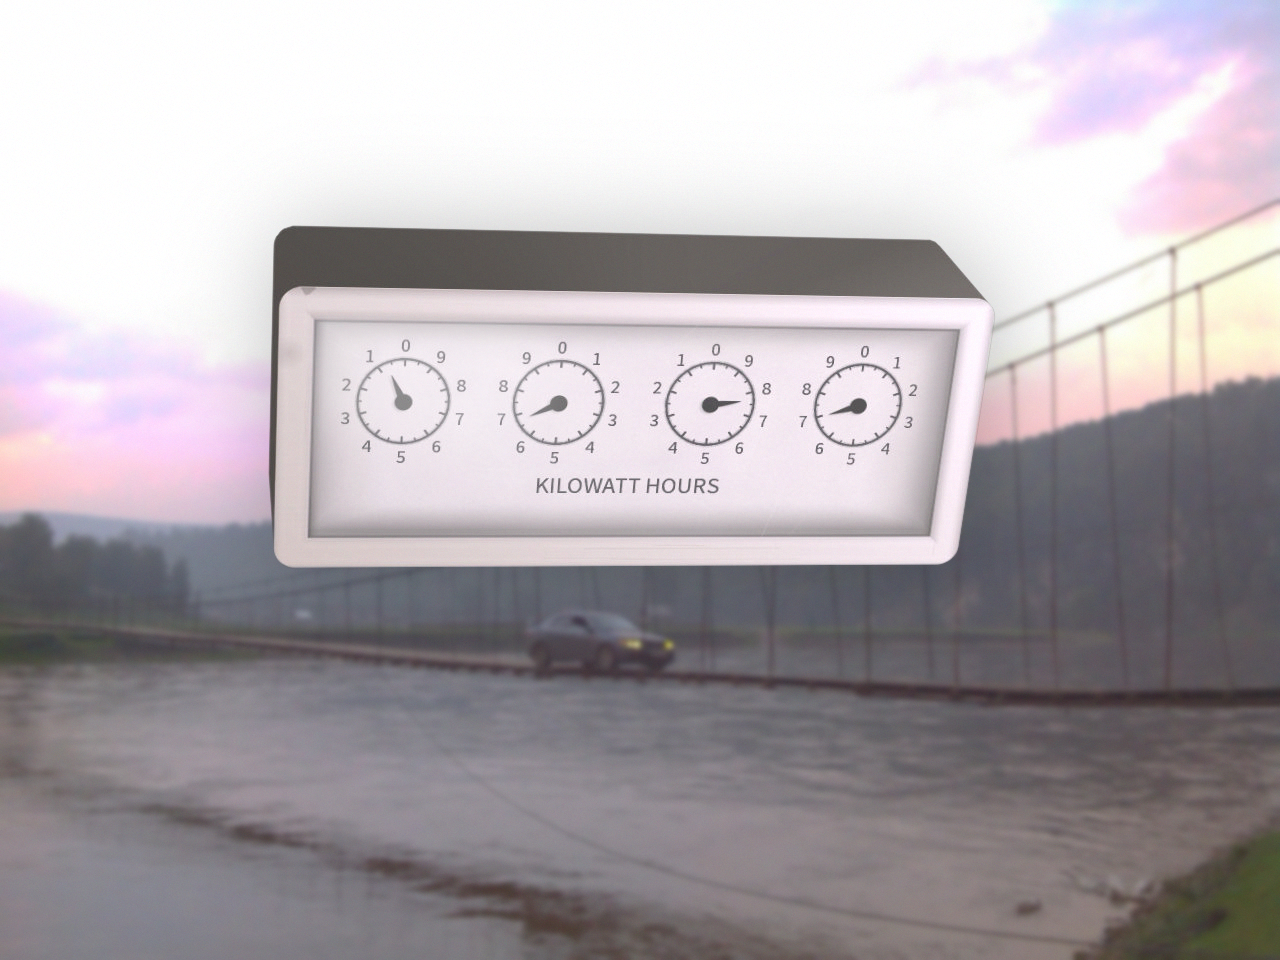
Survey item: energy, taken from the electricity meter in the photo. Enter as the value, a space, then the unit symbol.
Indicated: 677 kWh
